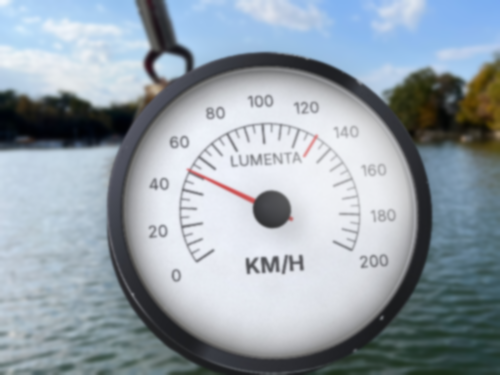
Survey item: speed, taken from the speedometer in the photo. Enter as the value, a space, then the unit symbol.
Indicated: 50 km/h
